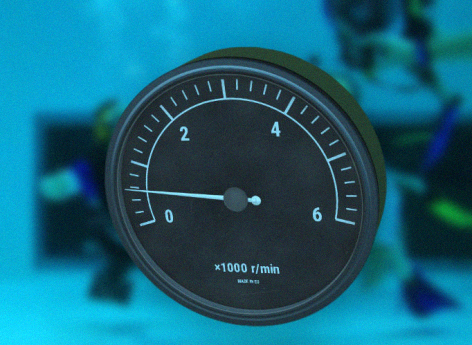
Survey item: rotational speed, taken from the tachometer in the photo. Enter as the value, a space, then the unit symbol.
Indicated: 600 rpm
